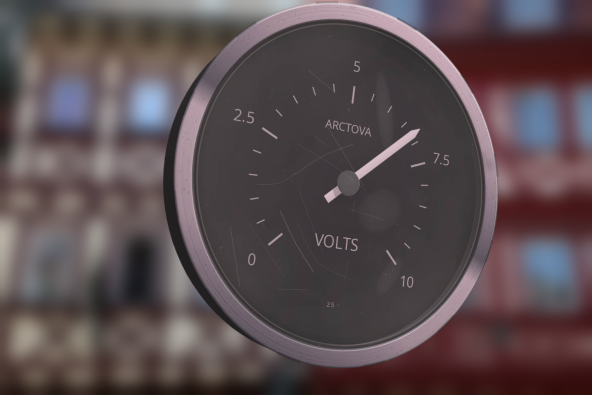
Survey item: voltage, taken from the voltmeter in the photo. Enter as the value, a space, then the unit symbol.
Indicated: 6.75 V
